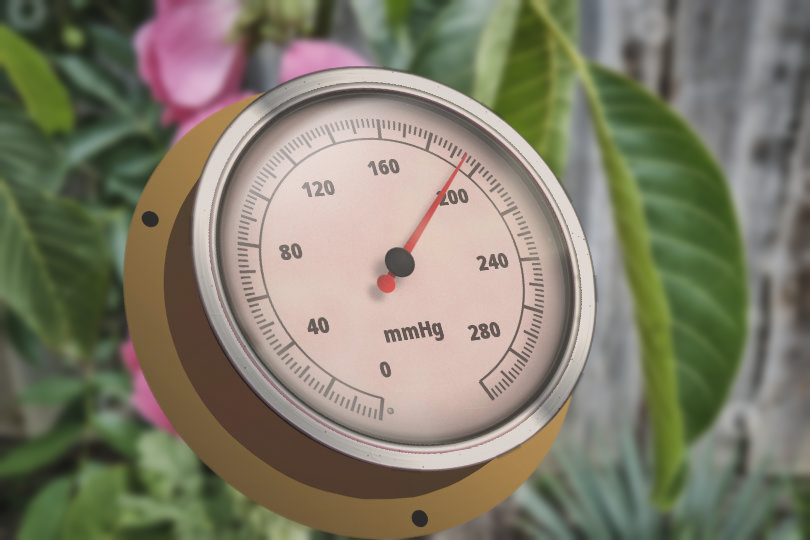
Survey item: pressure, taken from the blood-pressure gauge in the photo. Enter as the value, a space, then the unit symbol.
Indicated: 194 mmHg
